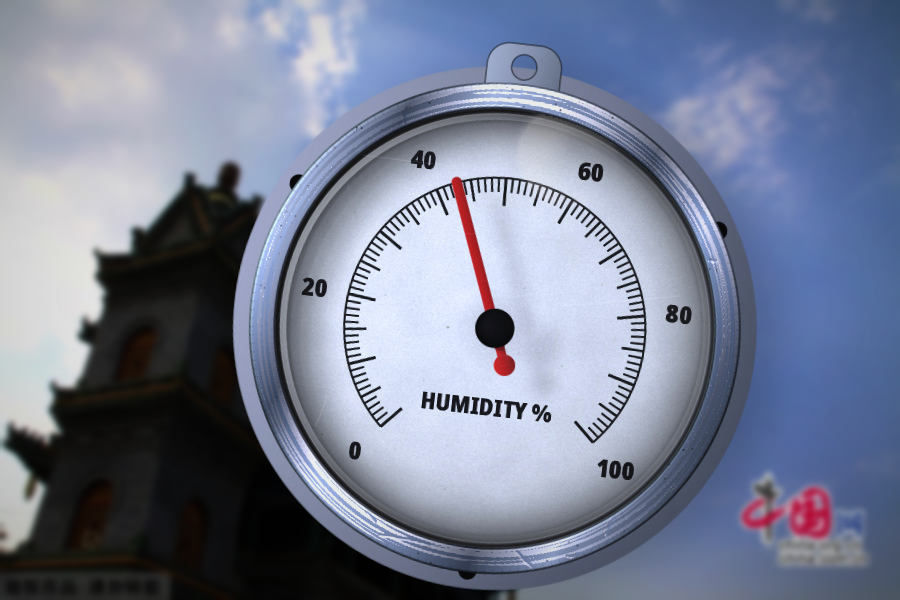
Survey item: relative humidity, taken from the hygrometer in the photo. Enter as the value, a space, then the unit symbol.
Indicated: 43 %
